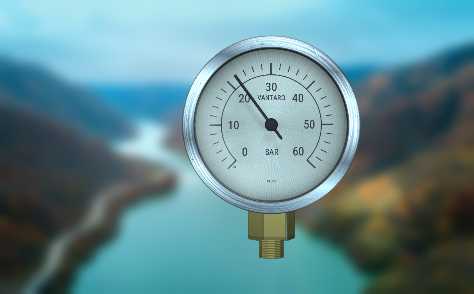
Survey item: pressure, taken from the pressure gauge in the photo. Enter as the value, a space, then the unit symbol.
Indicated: 22 bar
